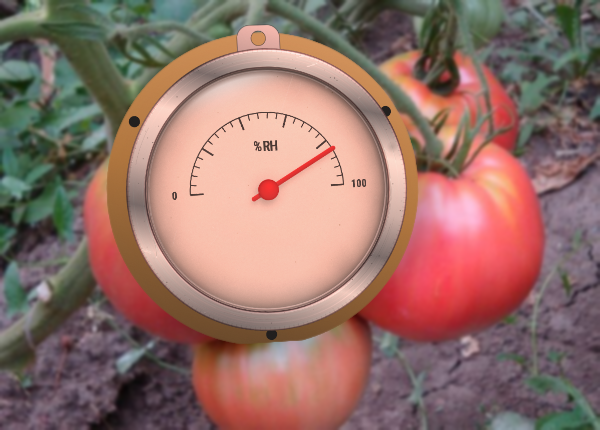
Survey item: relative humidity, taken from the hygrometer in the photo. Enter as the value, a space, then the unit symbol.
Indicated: 84 %
